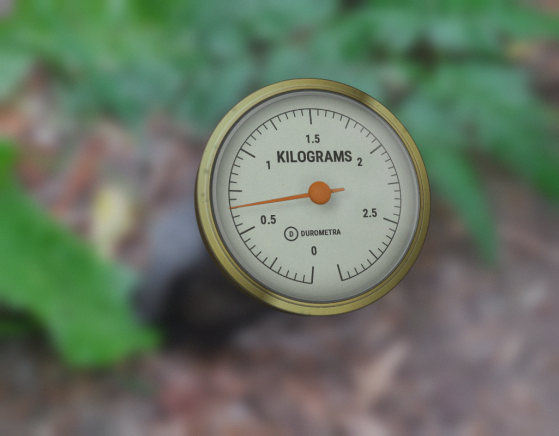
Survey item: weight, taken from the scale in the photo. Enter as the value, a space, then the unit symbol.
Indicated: 0.65 kg
